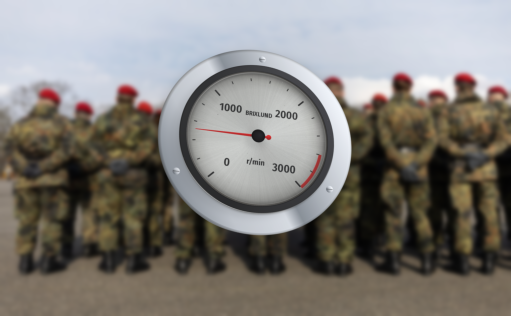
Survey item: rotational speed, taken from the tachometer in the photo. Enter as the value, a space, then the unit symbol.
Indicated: 500 rpm
